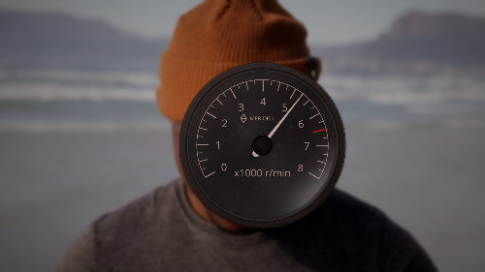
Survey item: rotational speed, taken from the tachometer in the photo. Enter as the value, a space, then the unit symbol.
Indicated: 5250 rpm
